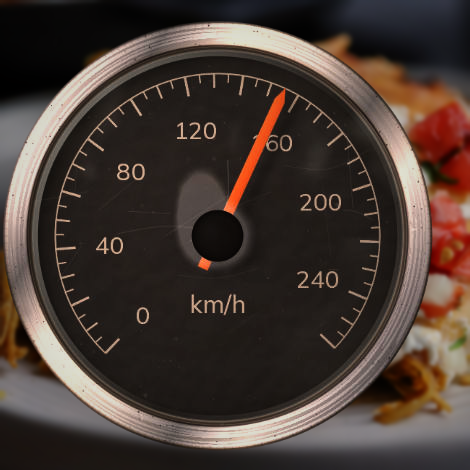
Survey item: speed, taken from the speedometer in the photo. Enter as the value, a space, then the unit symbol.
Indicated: 155 km/h
